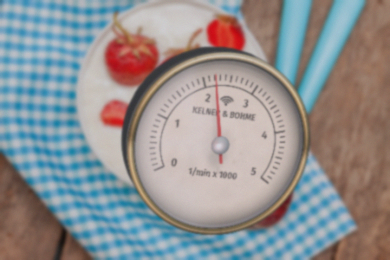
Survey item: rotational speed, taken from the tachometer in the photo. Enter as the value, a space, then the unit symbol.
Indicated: 2200 rpm
